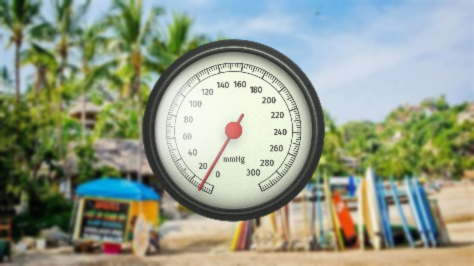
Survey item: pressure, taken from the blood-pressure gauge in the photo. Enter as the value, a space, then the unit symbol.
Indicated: 10 mmHg
